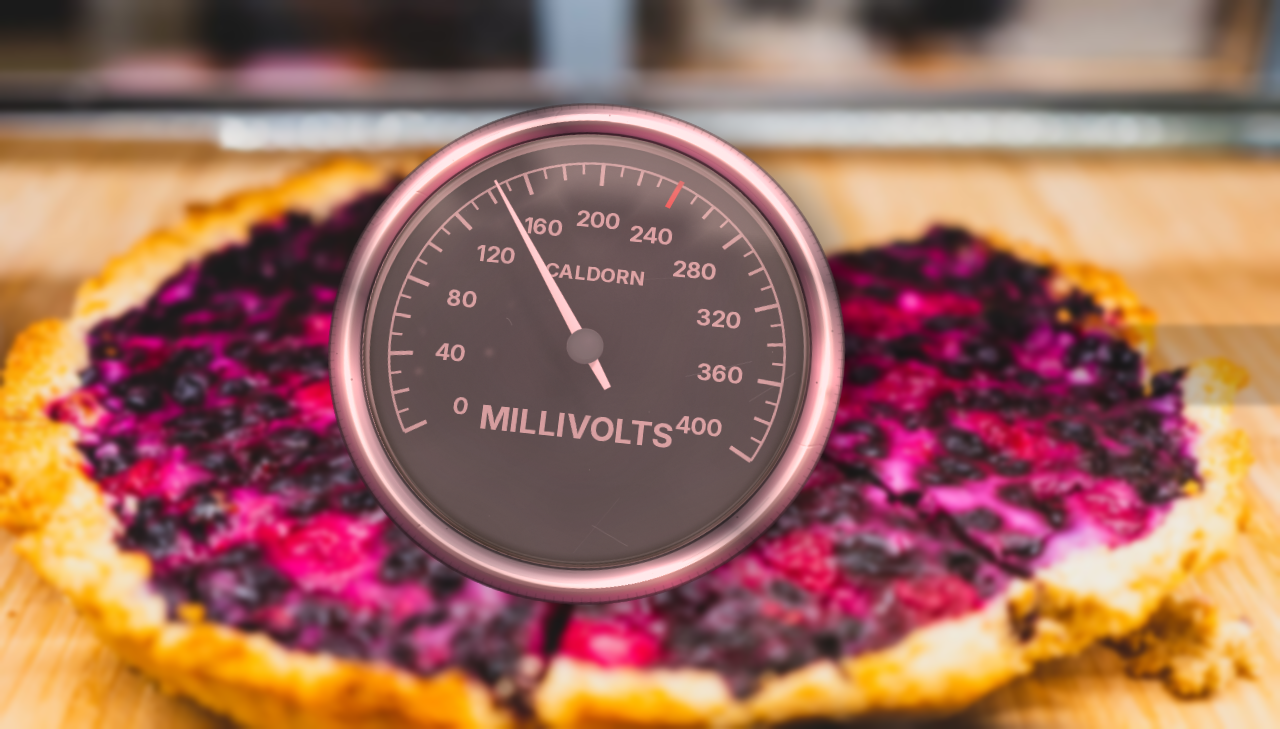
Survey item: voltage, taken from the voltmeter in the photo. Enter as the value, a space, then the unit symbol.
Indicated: 145 mV
